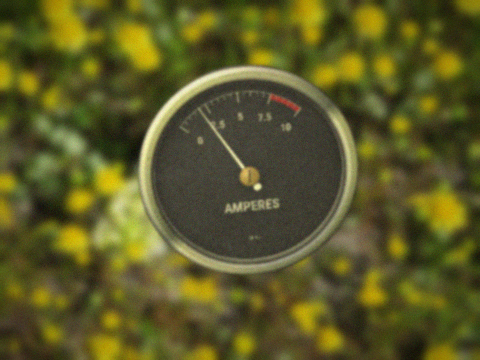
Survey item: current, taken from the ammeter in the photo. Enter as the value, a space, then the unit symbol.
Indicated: 2 A
